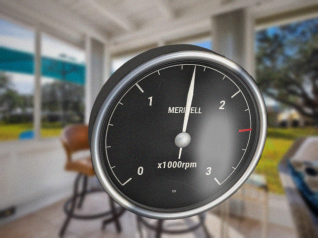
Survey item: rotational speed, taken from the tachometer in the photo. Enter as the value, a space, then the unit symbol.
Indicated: 1500 rpm
